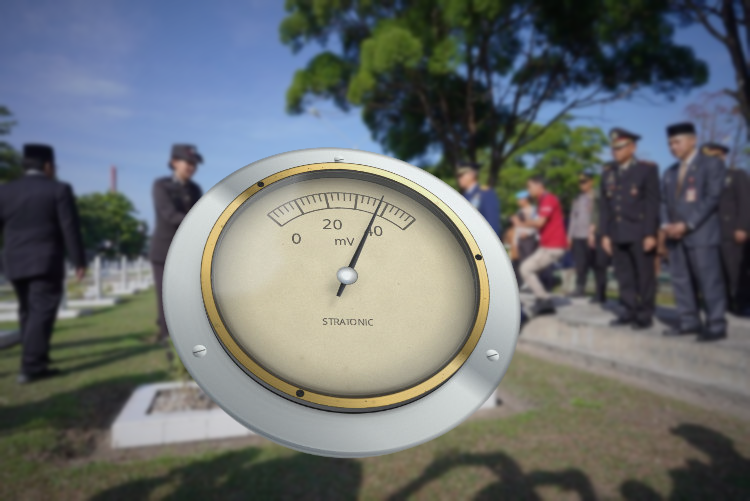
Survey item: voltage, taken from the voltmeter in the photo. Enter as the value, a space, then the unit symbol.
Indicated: 38 mV
